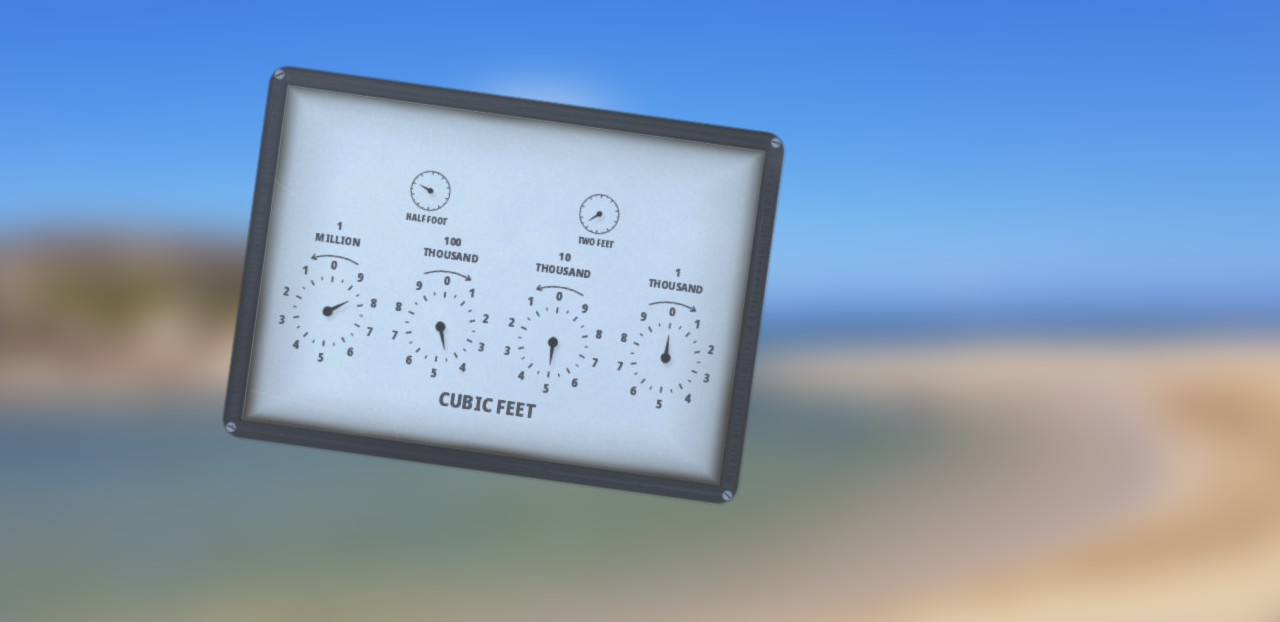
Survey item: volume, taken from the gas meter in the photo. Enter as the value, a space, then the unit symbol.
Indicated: 845000 ft³
